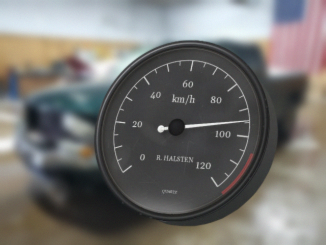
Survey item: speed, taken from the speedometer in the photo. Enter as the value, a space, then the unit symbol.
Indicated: 95 km/h
